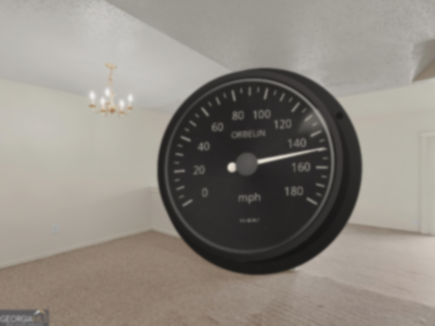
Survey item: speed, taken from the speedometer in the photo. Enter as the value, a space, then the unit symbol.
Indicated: 150 mph
